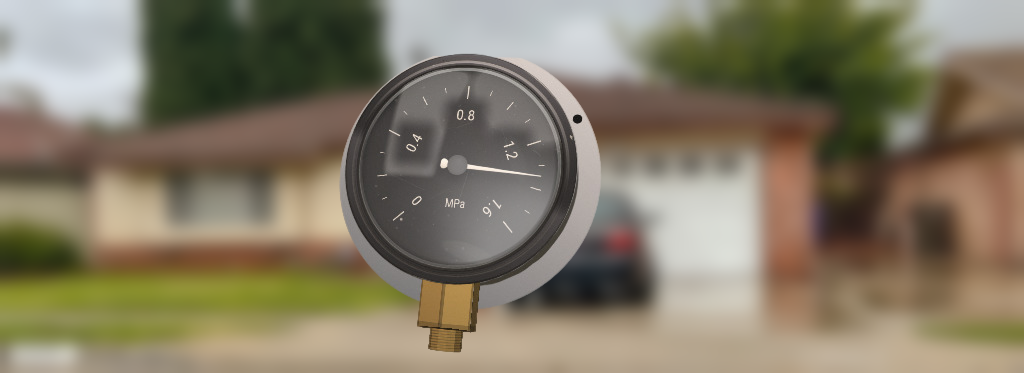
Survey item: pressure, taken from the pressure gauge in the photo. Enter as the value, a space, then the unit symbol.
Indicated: 1.35 MPa
